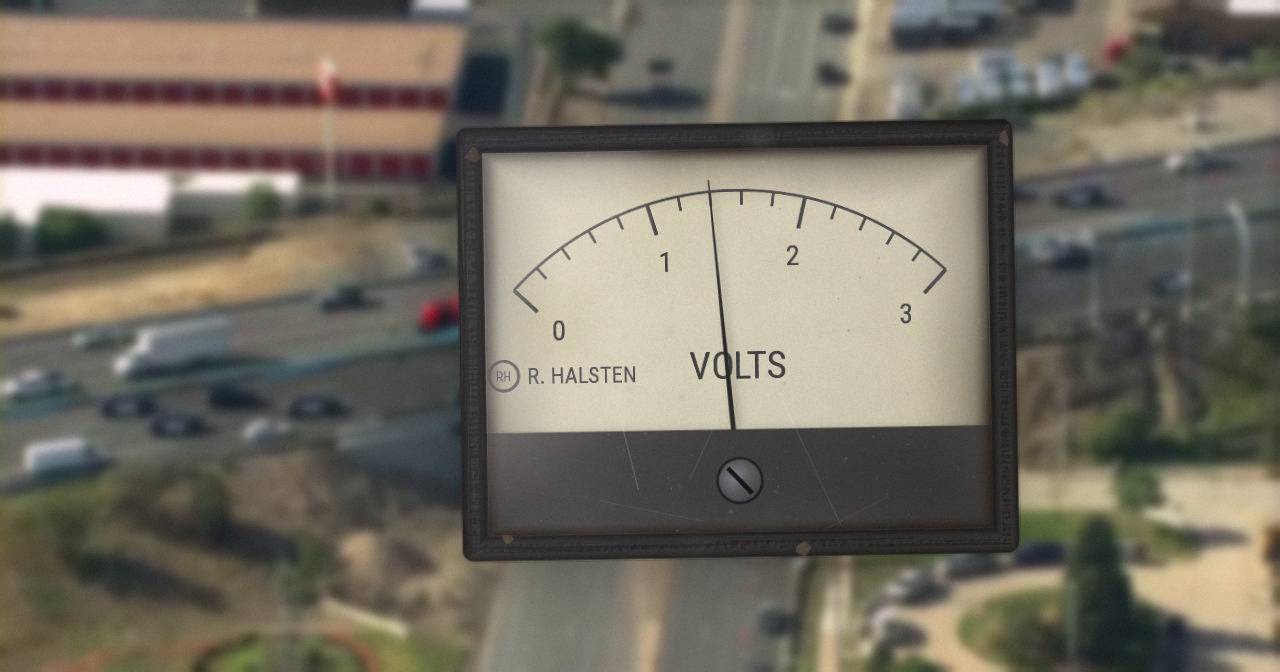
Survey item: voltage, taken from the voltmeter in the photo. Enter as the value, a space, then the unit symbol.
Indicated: 1.4 V
